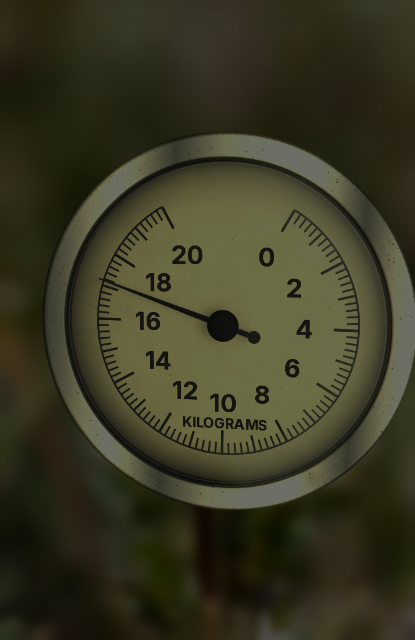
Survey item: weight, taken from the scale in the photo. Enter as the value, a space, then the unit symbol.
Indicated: 17.2 kg
